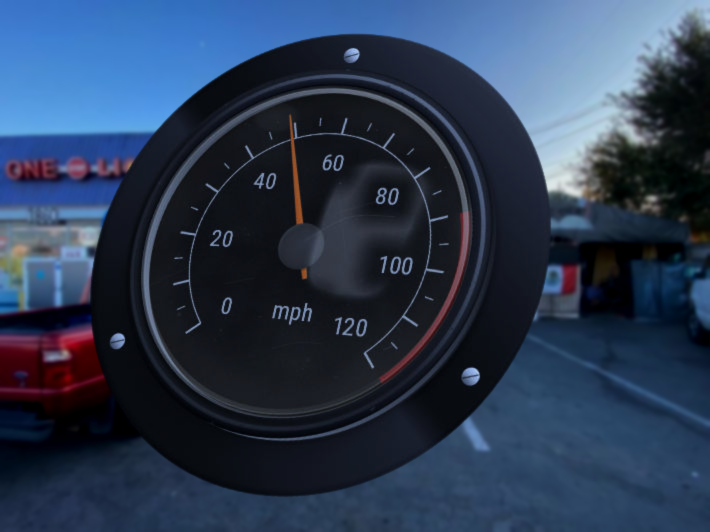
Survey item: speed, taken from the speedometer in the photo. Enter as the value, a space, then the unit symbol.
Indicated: 50 mph
